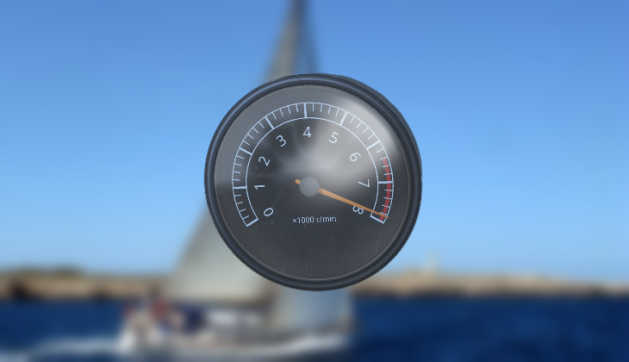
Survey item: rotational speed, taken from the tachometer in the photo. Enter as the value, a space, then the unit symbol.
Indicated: 7800 rpm
